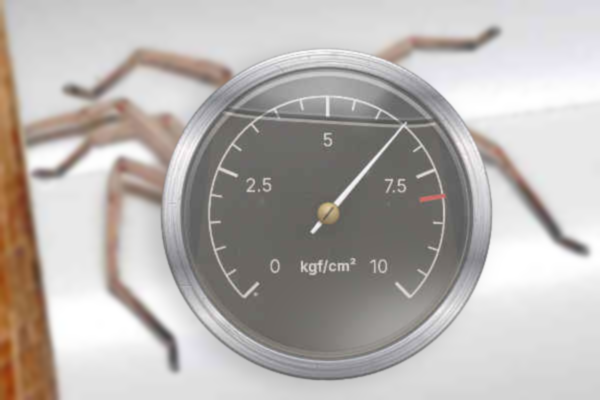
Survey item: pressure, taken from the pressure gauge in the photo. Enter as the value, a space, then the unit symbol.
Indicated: 6.5 kg/cm²
